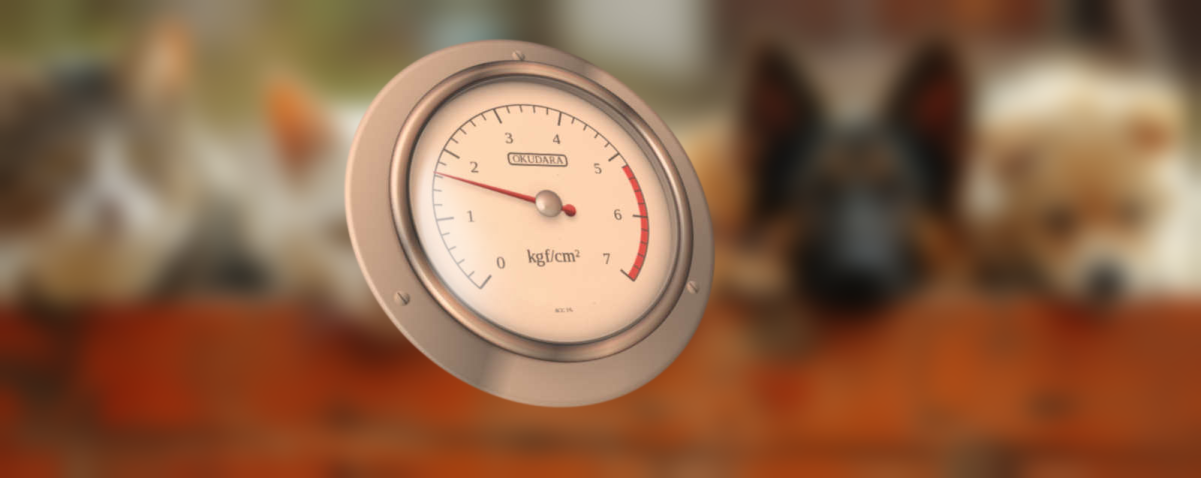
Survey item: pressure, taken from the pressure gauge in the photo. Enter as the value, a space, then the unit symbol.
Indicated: 1.6 kg/cm²
